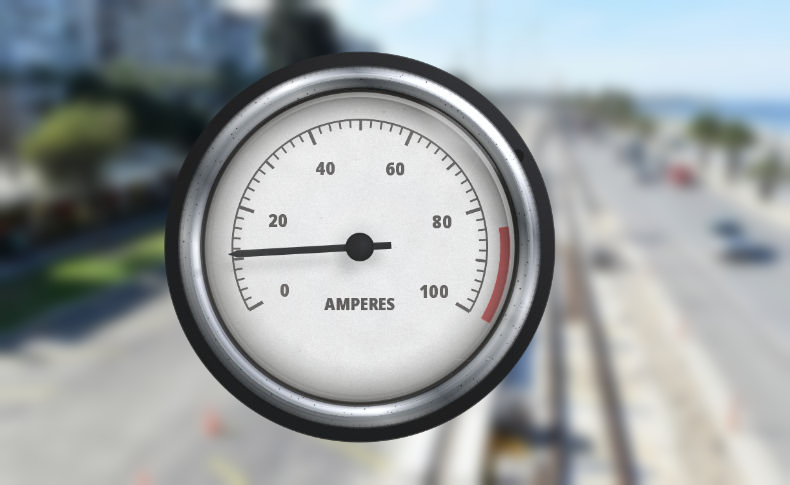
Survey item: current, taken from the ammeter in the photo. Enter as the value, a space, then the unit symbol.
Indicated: 11 A
